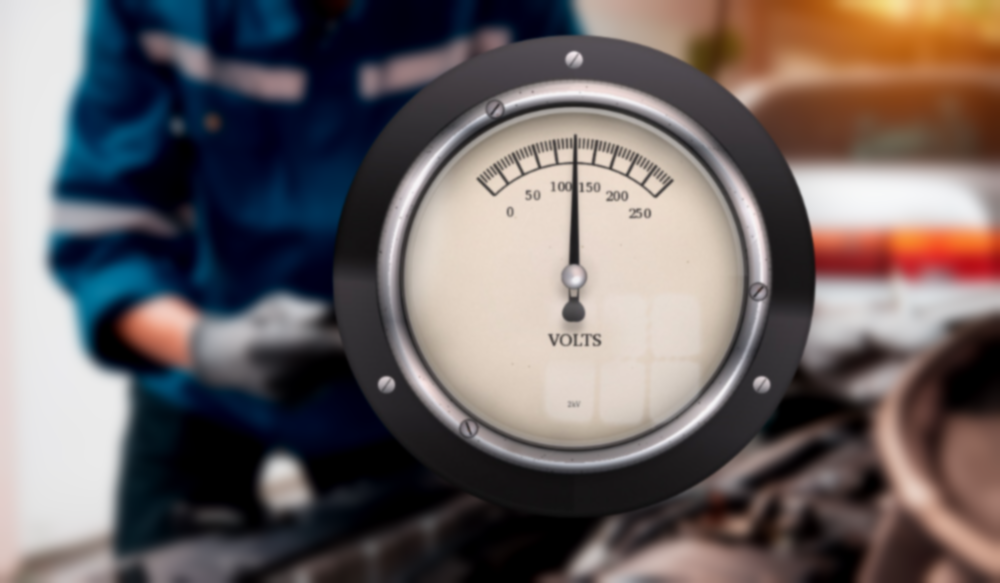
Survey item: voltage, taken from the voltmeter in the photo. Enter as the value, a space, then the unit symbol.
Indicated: 125 V
